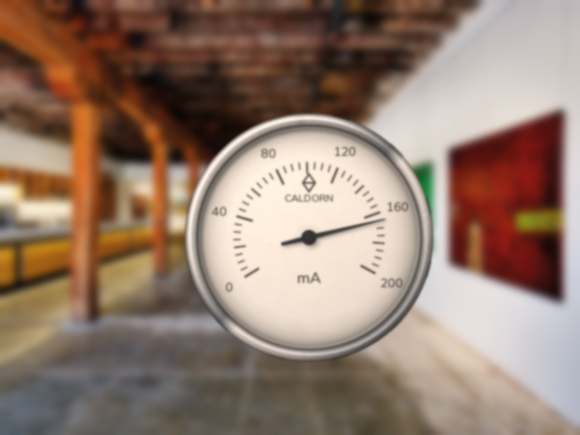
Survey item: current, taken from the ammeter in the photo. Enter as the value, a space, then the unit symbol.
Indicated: 165 mA
